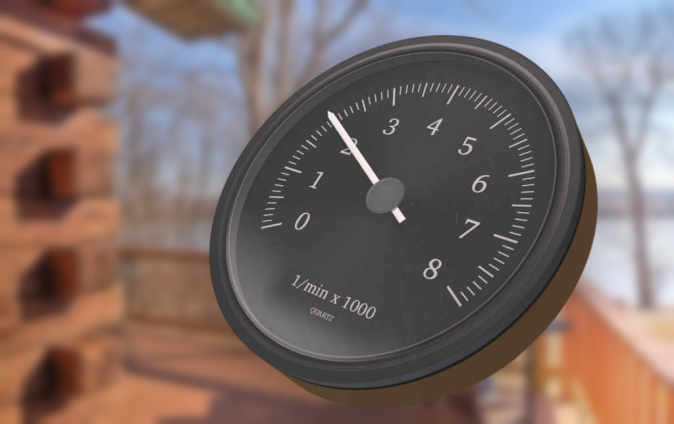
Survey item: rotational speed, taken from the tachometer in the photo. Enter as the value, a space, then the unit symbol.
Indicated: 2000 rpm
